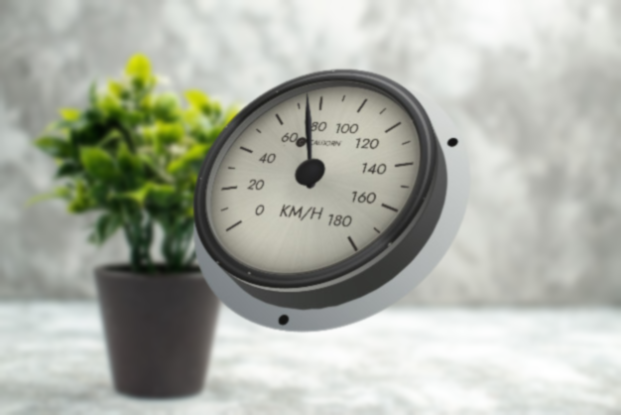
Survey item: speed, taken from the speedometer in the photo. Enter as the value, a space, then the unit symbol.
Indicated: 75 km/h
